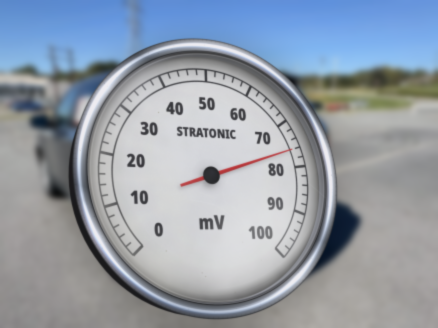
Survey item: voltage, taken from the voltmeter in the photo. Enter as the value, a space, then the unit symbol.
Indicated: 76 mV
